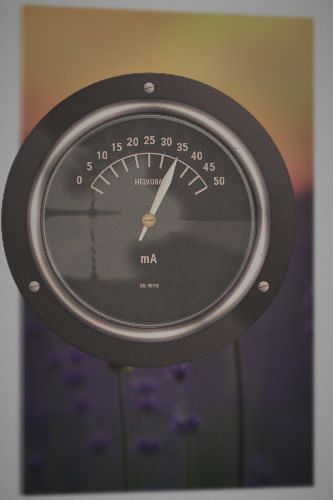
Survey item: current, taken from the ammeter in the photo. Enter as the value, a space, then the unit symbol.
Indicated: 35 mA
